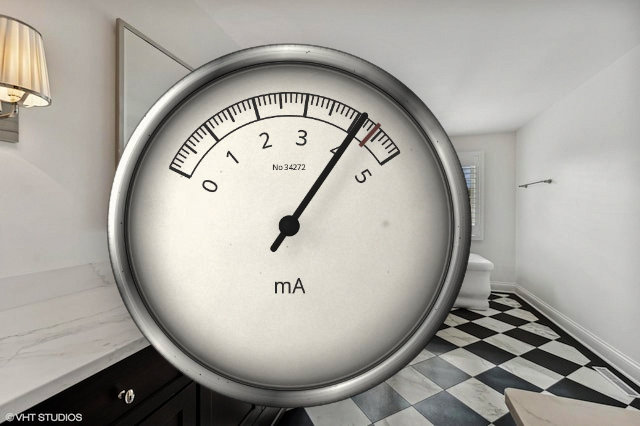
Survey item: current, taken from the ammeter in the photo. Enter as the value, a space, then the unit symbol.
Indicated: 4.1 mA
